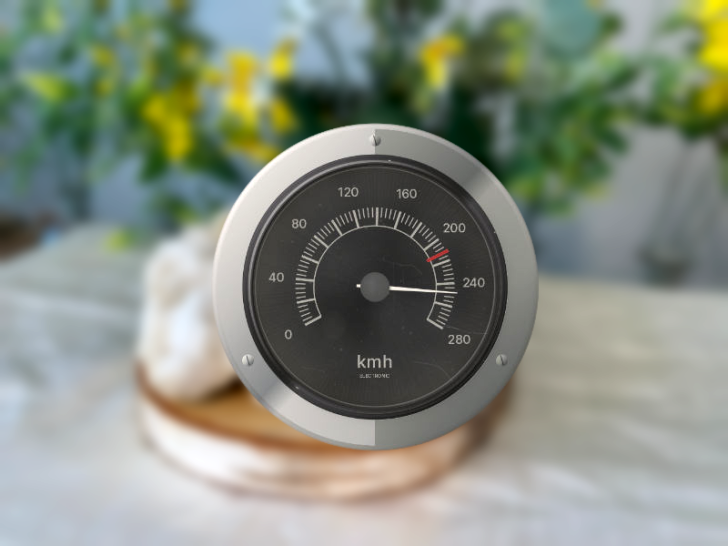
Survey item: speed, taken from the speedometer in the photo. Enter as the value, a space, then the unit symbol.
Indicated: 248 km/h
